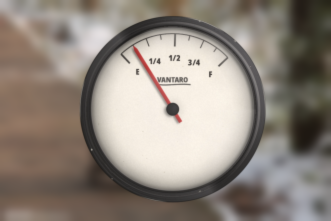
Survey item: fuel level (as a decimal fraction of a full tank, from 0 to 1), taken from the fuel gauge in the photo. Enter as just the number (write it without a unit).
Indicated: 0.125
